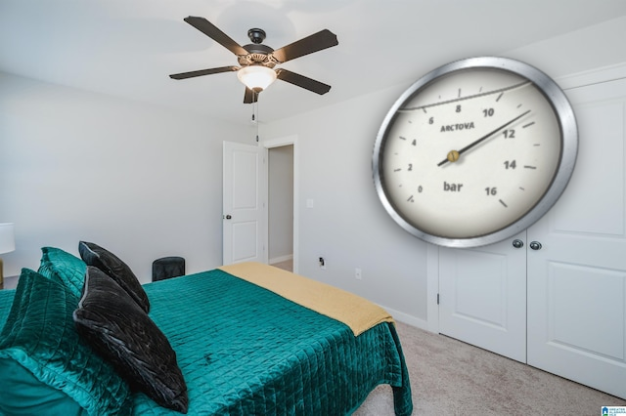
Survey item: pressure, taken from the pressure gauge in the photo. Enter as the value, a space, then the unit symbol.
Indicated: 11.5 bar
